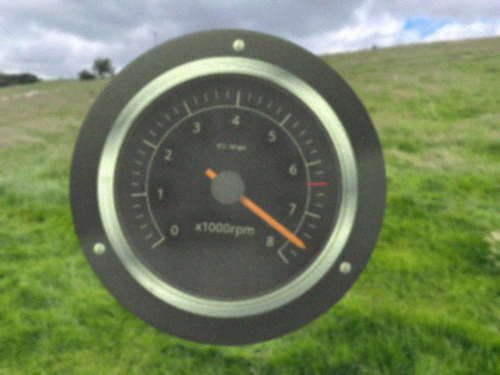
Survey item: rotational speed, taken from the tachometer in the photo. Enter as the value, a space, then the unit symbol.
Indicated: 7600 rpm
